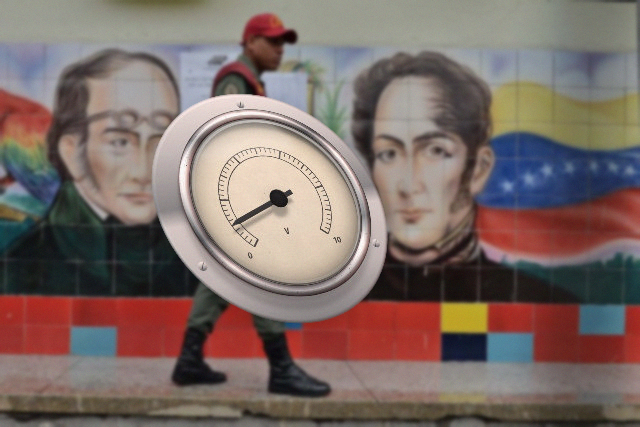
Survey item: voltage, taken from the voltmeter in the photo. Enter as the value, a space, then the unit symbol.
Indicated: 1 V
